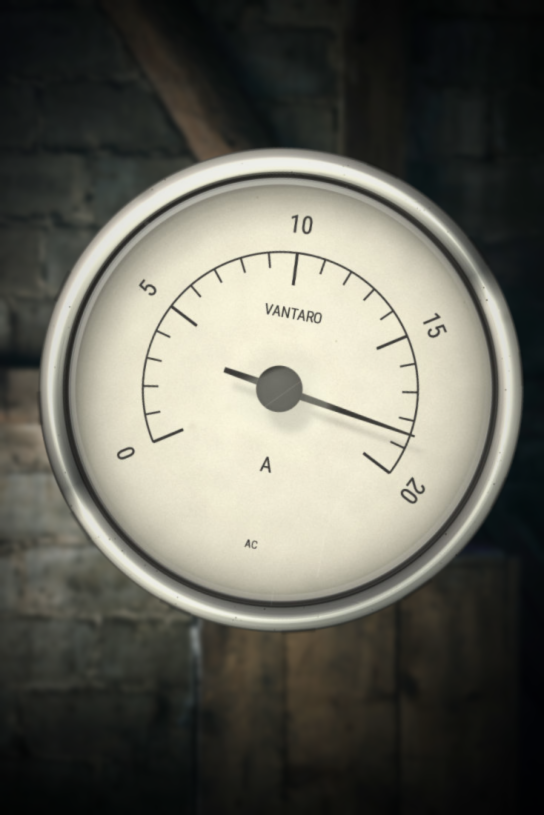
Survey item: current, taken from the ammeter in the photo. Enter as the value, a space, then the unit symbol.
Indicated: 18.5 A
